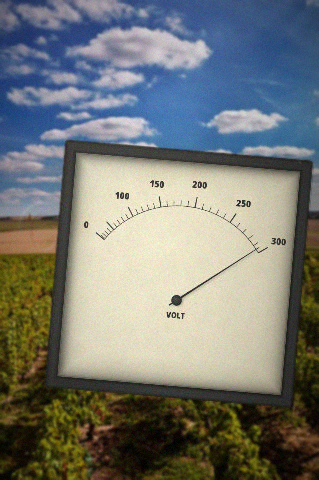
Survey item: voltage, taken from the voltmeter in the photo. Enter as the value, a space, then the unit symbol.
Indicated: 295 V
